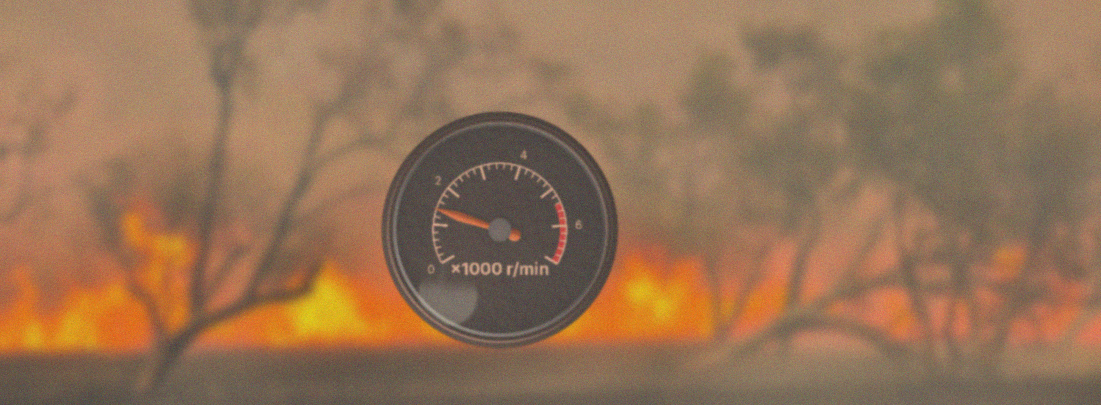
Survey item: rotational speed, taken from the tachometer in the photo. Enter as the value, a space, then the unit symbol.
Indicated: 1400 rpm
